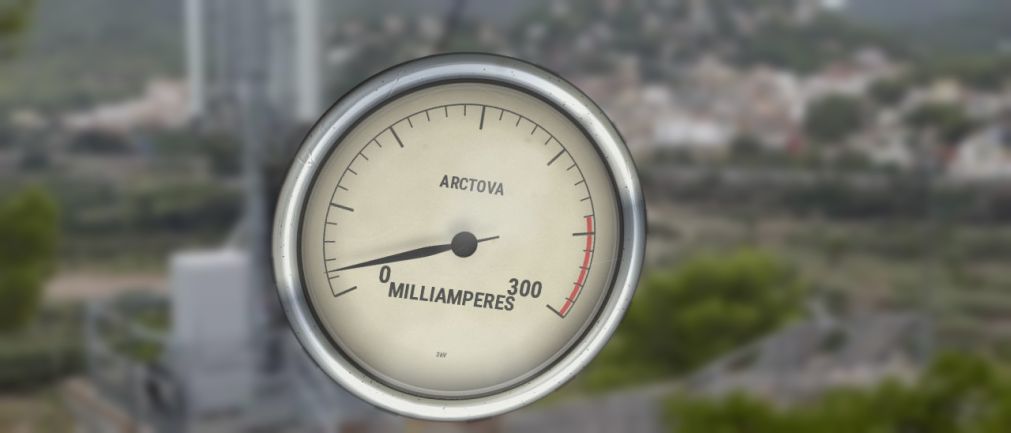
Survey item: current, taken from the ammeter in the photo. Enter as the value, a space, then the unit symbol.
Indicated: 15 mA
